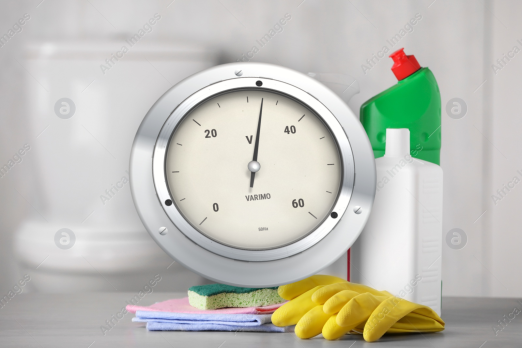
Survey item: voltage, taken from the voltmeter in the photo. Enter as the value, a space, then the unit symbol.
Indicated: 32.5 V
